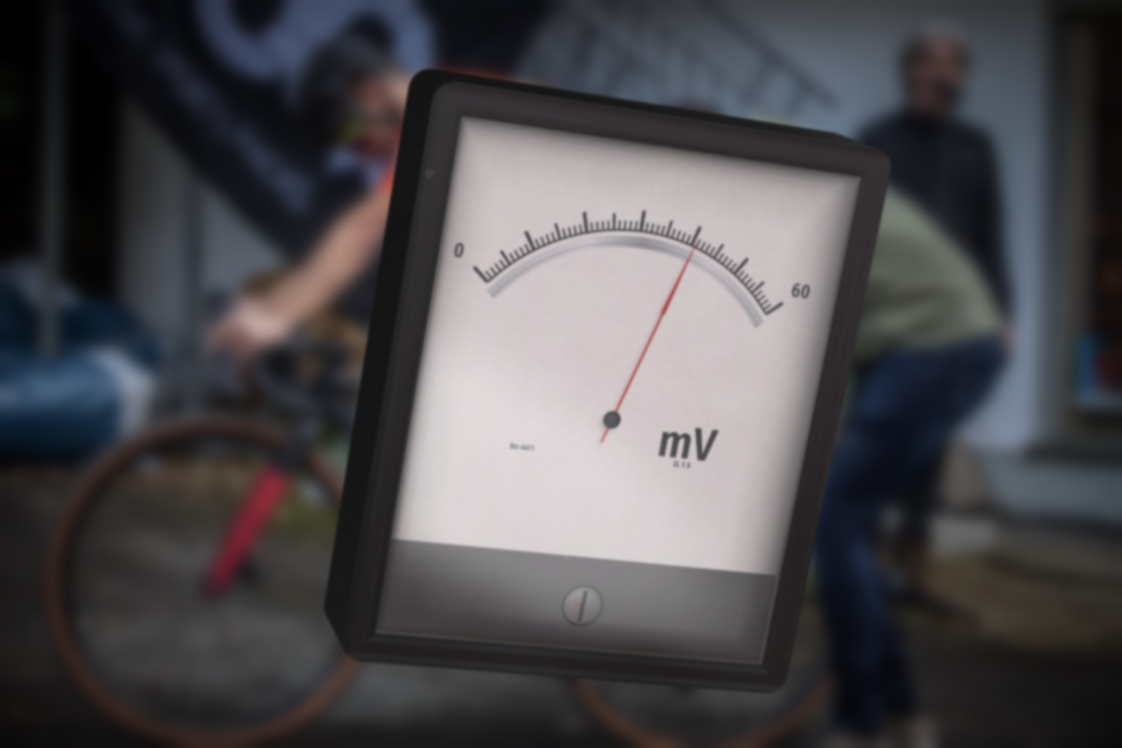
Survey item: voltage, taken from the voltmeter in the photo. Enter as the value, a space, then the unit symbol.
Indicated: 40 mV
